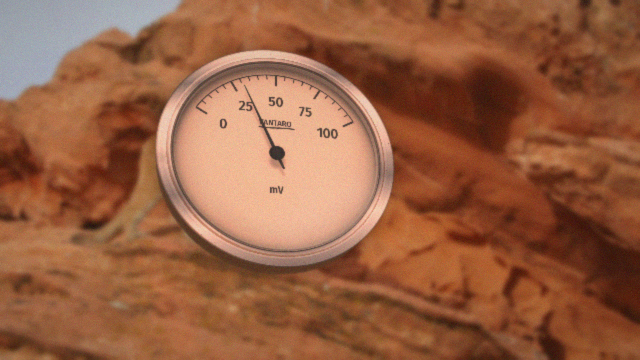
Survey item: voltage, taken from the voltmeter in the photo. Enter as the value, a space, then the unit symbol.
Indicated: 30 mV
